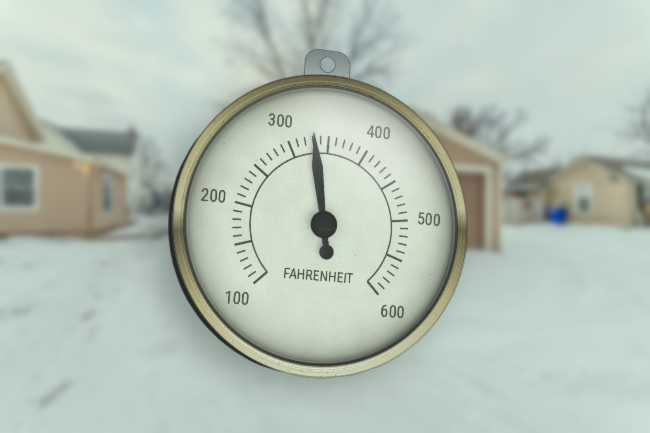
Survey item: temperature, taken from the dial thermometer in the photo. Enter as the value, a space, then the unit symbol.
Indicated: 330 °F
